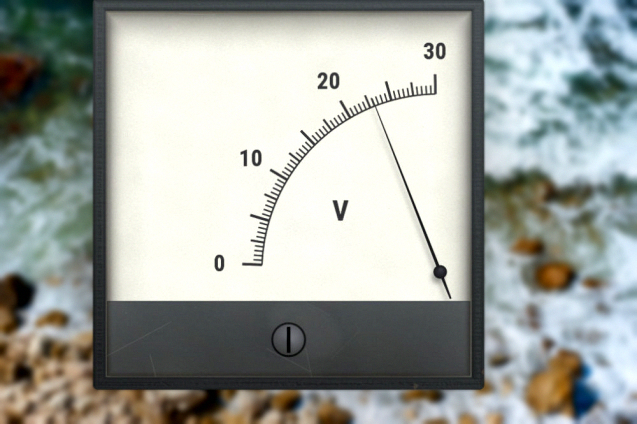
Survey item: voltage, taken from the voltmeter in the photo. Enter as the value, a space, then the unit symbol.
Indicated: 23 V
